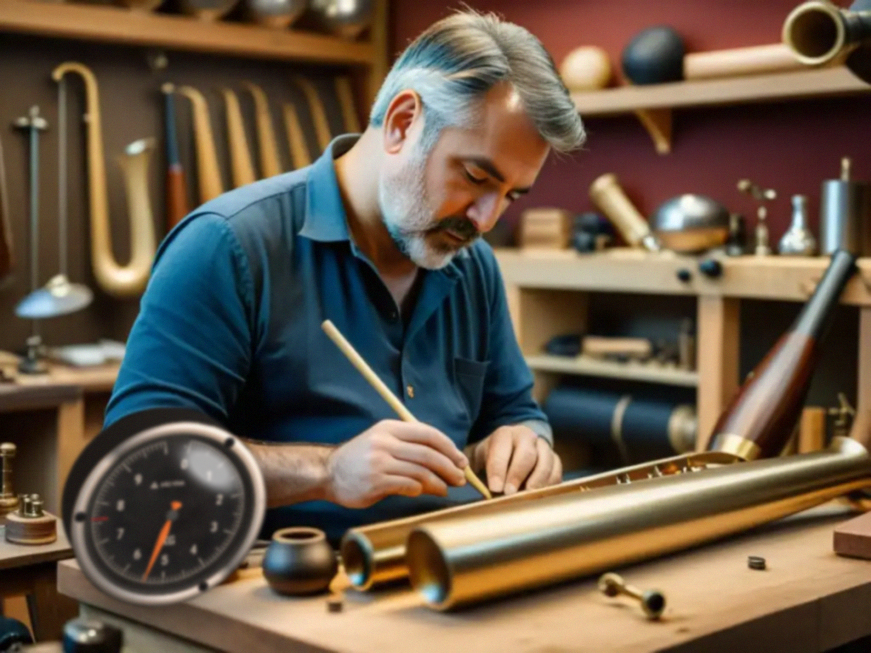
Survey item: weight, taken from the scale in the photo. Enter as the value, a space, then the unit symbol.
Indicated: 5.5 kg
